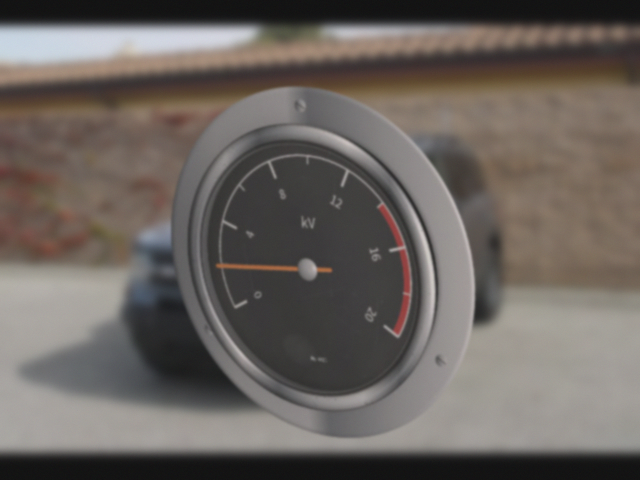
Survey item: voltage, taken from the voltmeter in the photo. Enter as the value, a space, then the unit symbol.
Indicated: 2 kV
